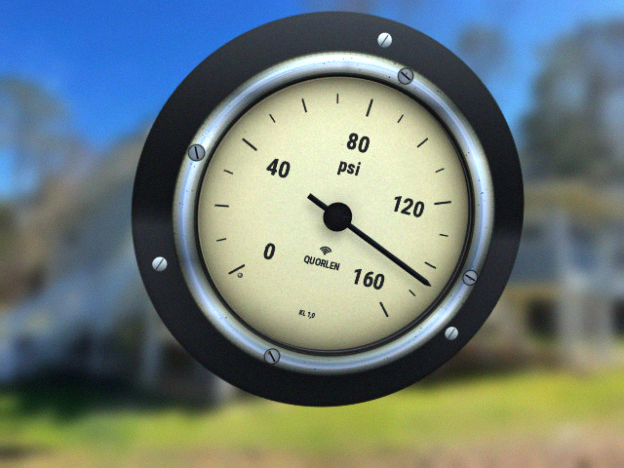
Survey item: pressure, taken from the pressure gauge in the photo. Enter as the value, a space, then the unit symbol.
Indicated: 145 psi
